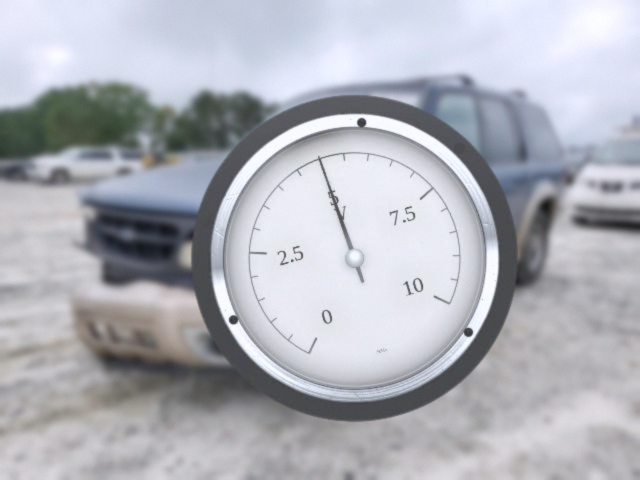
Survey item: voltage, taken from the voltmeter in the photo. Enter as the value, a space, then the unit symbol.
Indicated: 5 V
